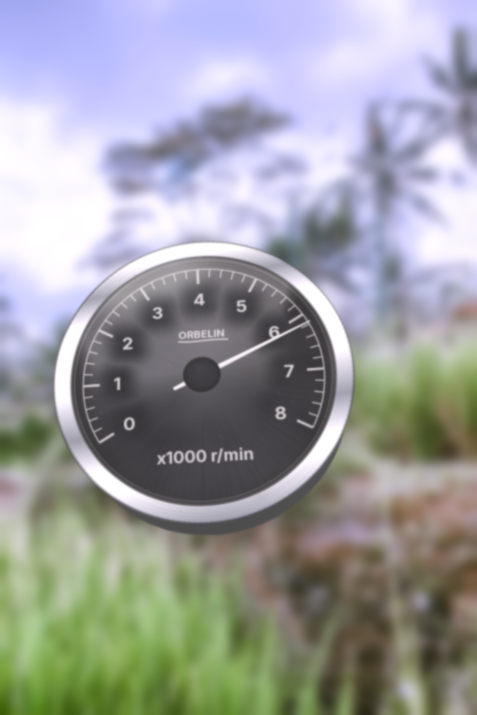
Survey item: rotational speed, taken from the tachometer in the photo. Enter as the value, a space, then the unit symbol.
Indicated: 6200 rpm
